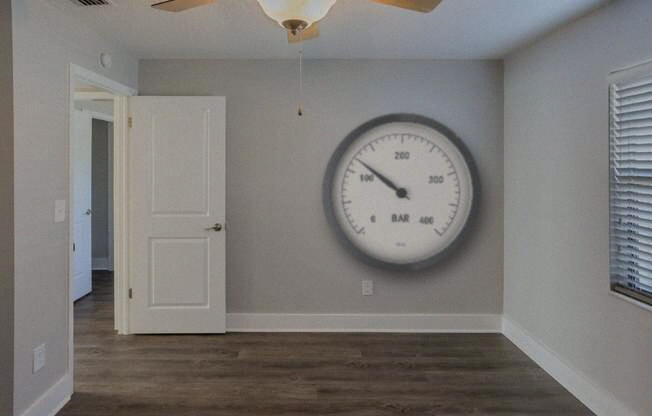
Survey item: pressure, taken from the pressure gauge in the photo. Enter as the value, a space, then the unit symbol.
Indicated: 120 bar
